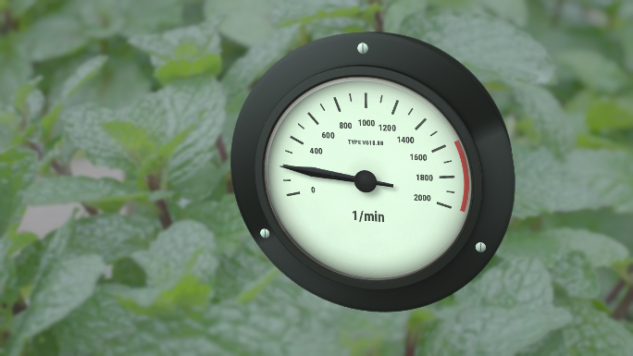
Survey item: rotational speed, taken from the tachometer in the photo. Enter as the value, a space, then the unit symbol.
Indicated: 200 rpm
